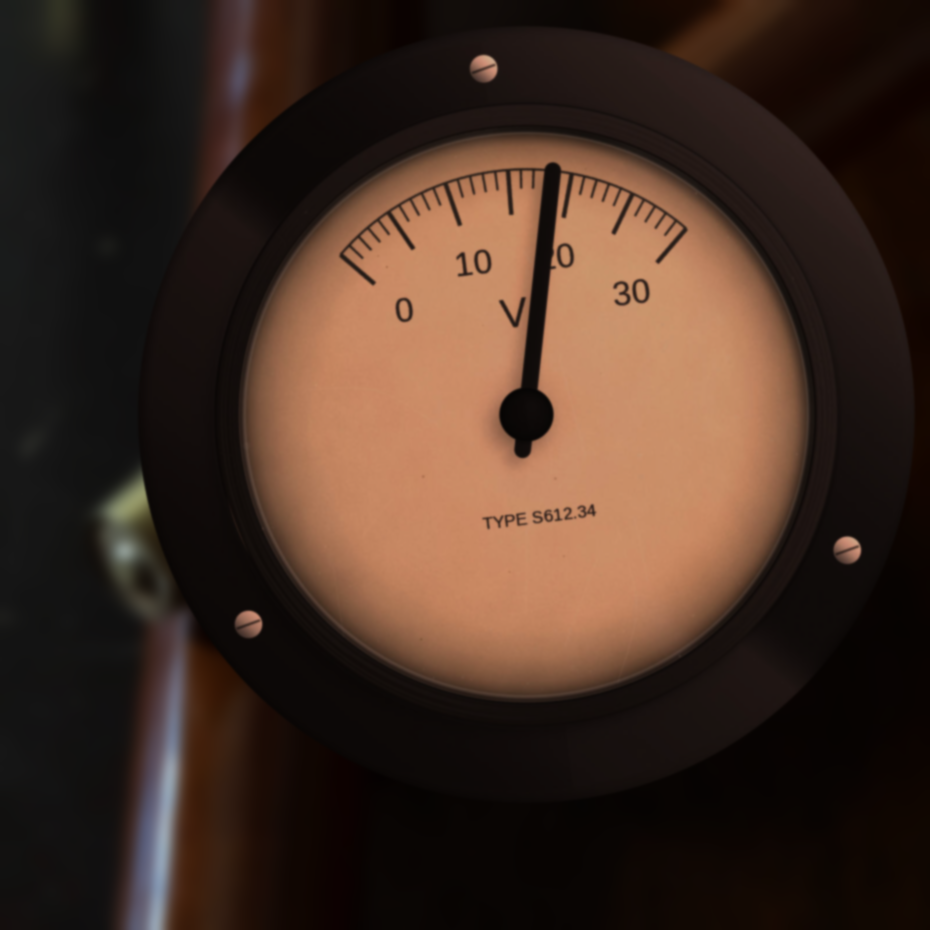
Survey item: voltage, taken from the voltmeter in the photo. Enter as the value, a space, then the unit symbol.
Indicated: 18.5 V
